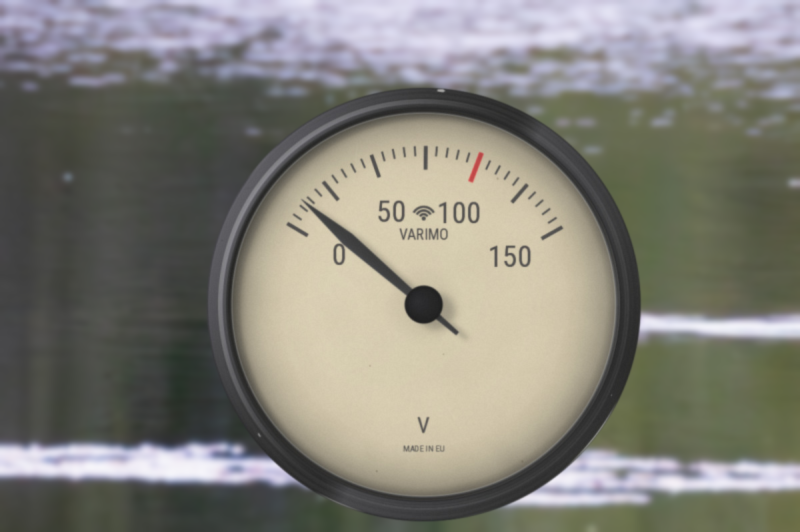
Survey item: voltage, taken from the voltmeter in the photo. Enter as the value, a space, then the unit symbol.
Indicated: 12.5 V
